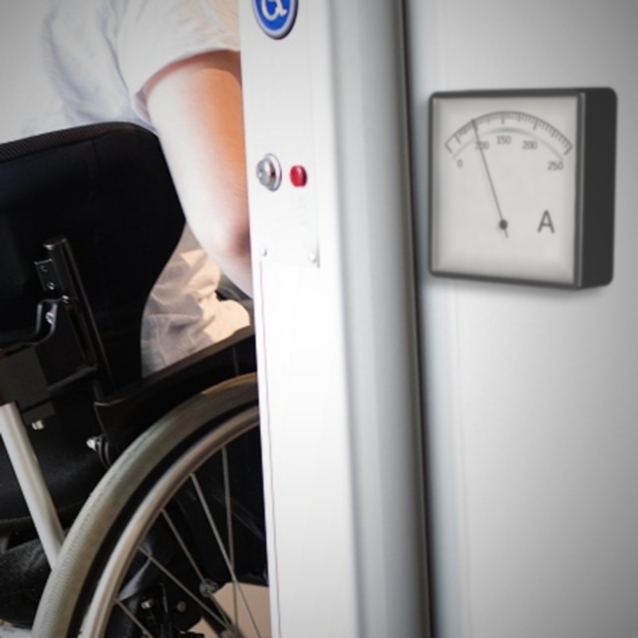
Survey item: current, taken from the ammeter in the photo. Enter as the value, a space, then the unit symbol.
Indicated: 100 A
